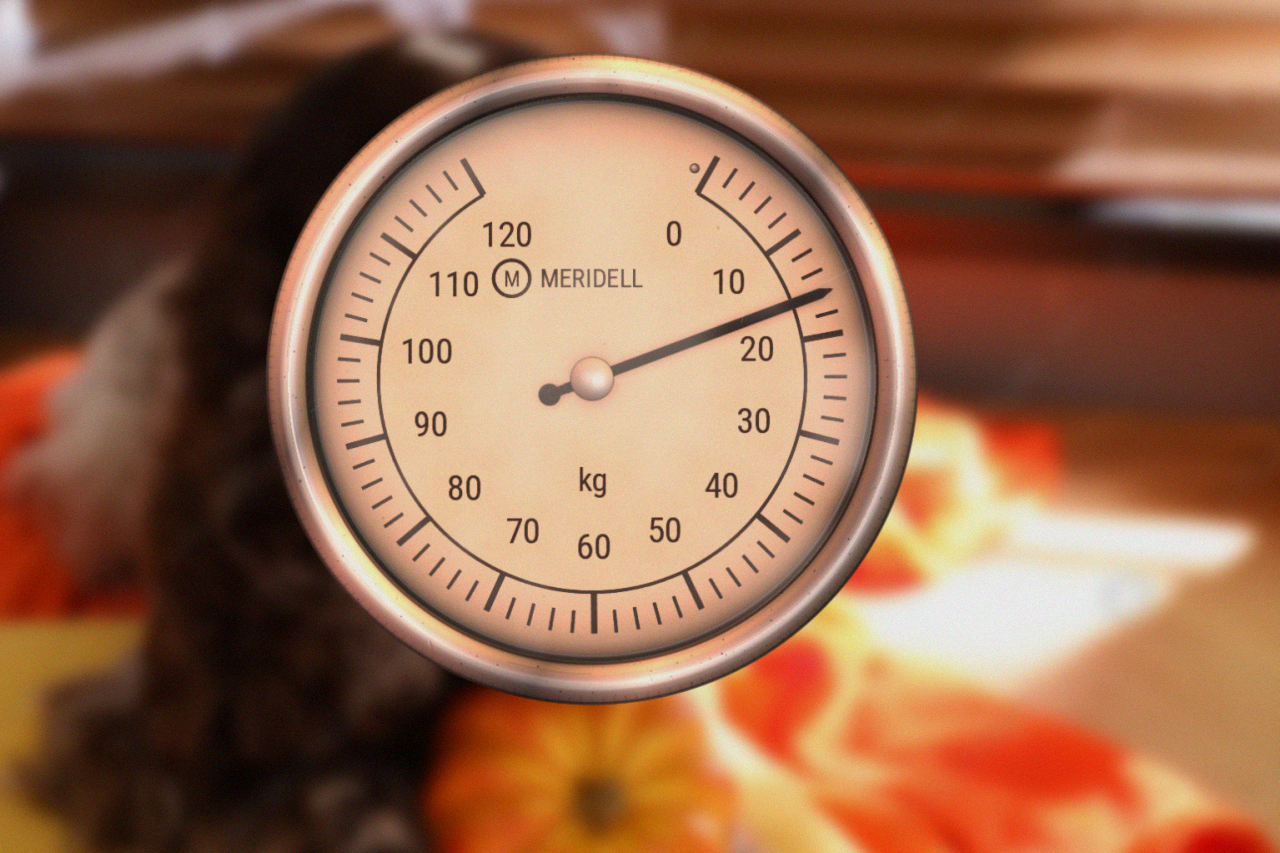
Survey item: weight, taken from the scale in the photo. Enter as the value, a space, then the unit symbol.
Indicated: 16 kg
